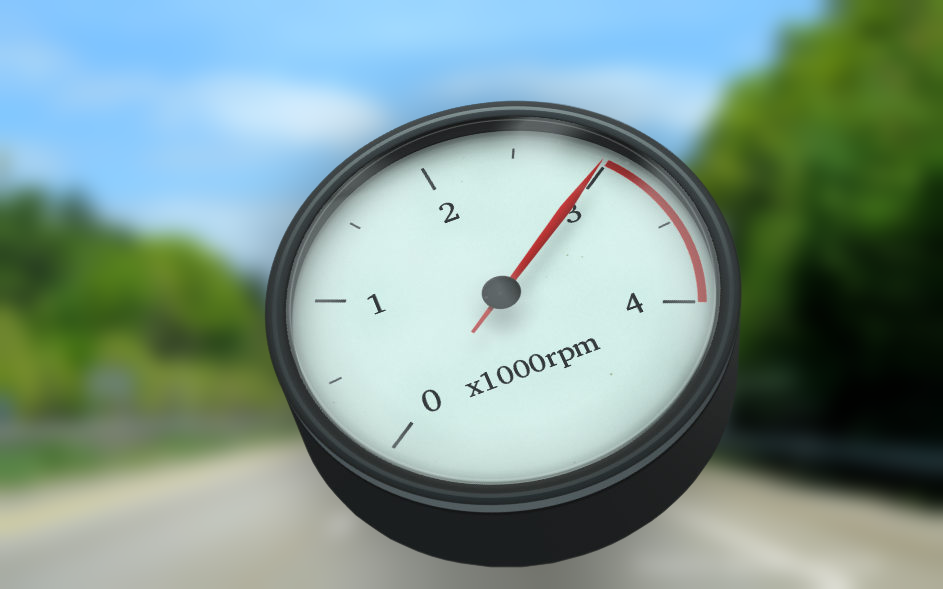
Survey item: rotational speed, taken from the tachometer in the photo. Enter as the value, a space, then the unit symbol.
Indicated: 3000 rpm
